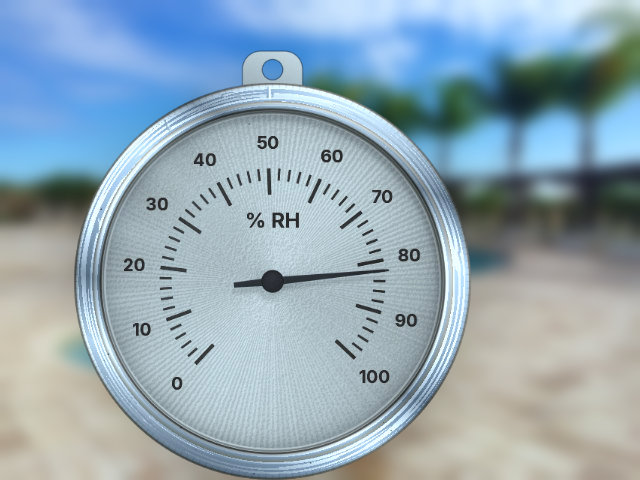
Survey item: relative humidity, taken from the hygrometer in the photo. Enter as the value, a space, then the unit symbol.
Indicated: 82 %
